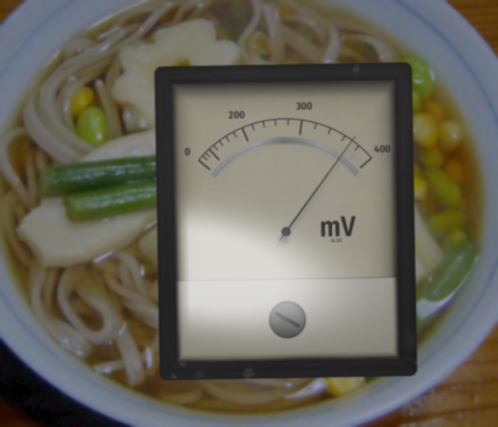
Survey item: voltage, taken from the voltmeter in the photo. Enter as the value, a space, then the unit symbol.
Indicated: 370 mV
